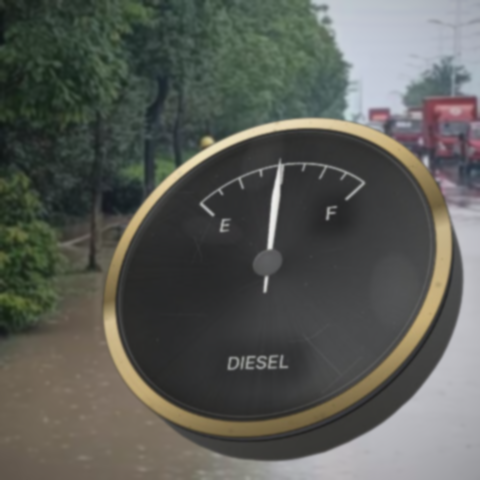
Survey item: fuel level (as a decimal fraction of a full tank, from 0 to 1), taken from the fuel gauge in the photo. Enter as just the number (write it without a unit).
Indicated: 0.5
